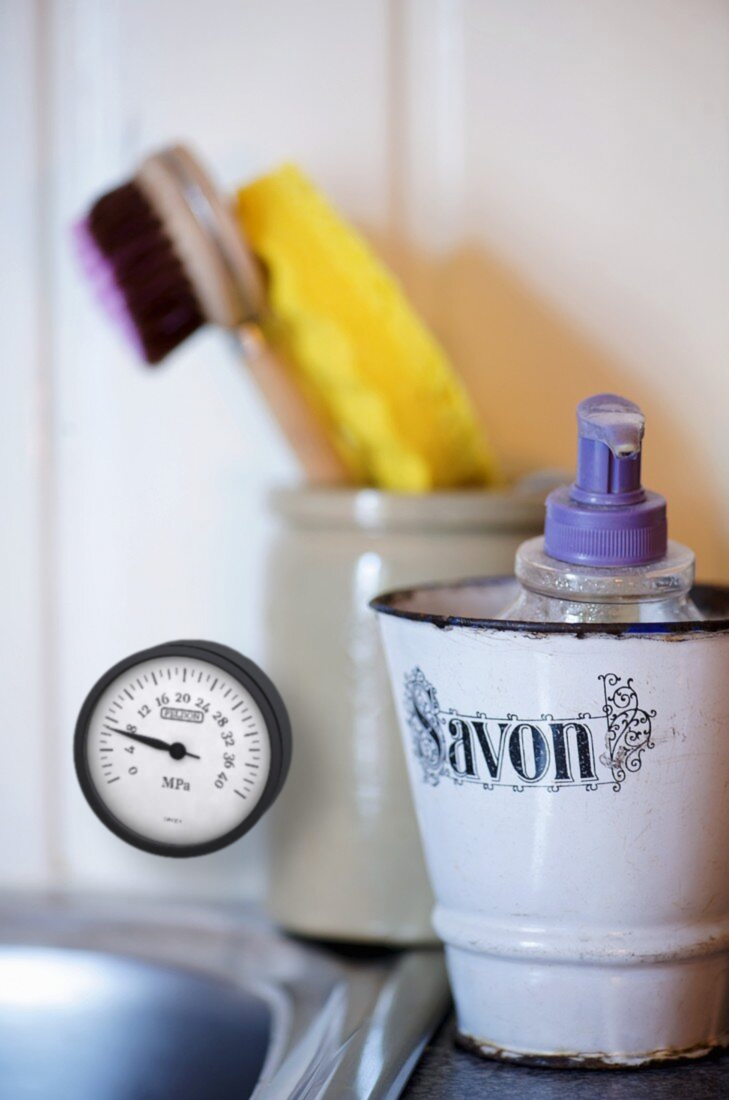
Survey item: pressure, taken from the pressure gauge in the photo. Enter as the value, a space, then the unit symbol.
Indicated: 7 MPa
